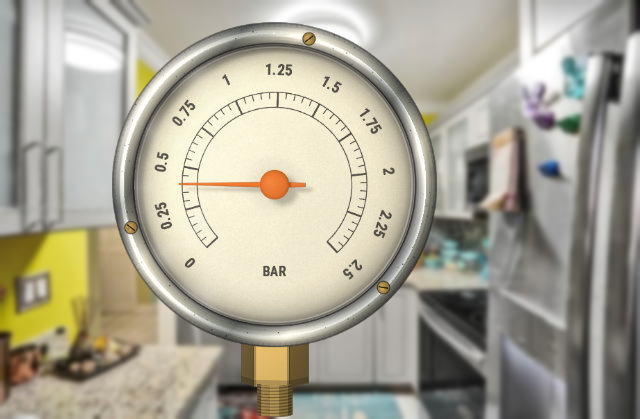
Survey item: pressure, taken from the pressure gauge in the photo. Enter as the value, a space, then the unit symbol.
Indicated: 0.4 bar
